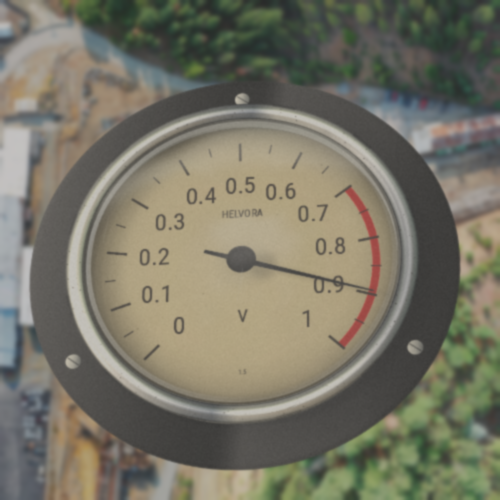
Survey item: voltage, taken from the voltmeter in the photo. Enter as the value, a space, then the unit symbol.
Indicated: 0.9 V
